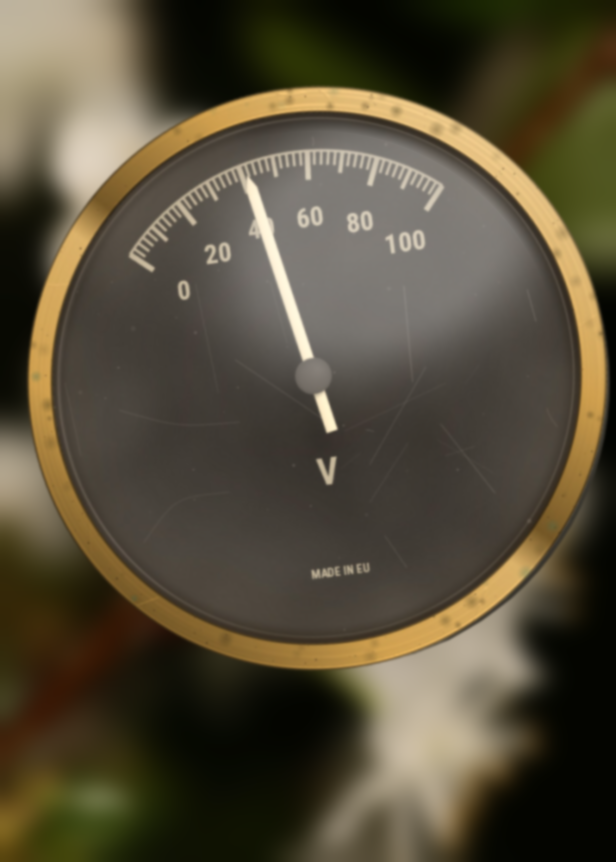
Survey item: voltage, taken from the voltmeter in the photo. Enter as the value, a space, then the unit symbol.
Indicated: 42 V
